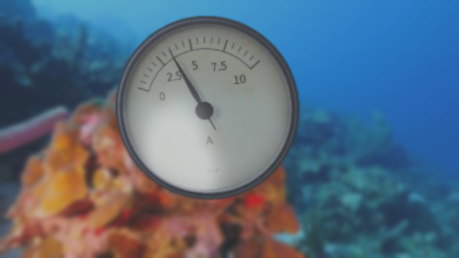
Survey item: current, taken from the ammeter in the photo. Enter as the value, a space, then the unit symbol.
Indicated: 3.5 A
